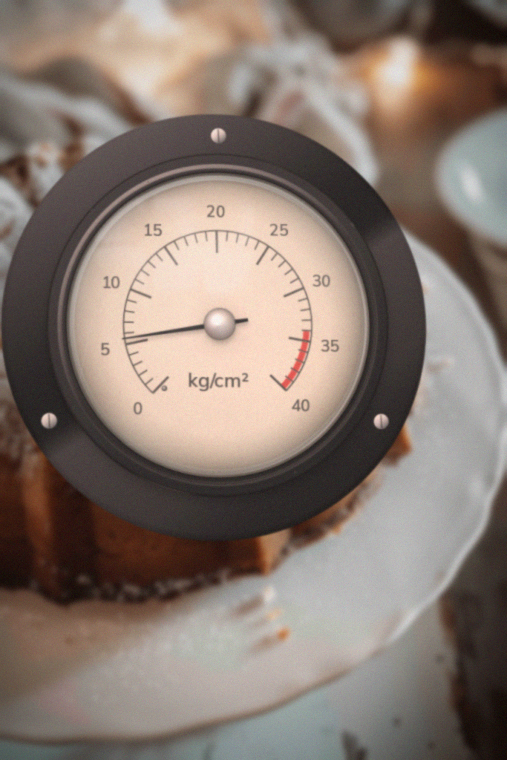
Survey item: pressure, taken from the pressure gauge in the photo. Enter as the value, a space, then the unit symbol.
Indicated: 5.5 kg/cm²
